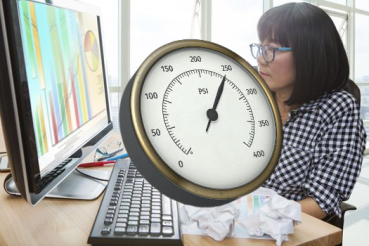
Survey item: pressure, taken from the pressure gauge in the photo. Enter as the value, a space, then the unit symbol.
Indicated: 250 psi
